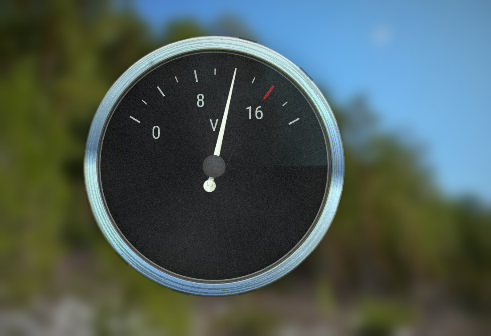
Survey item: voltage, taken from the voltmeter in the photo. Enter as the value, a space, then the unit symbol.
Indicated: 12 V
